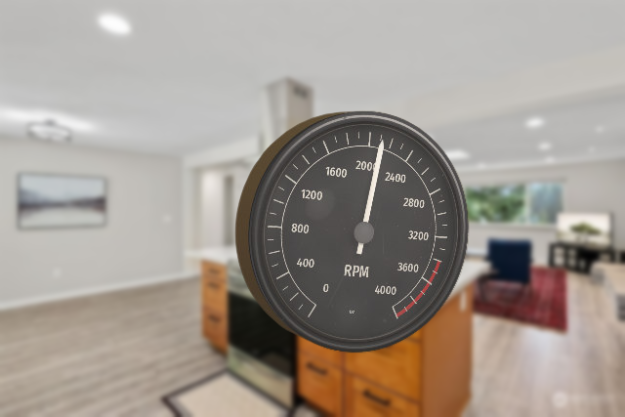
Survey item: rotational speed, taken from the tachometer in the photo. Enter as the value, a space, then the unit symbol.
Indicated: 2100 rpm
